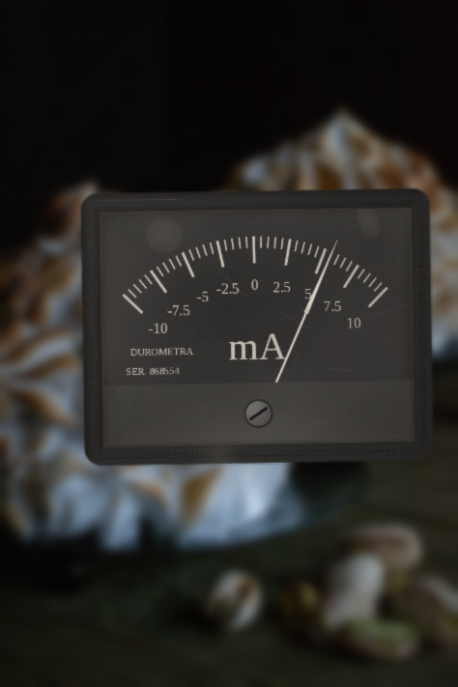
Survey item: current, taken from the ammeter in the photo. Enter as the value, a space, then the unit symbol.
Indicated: 5.5 mA
